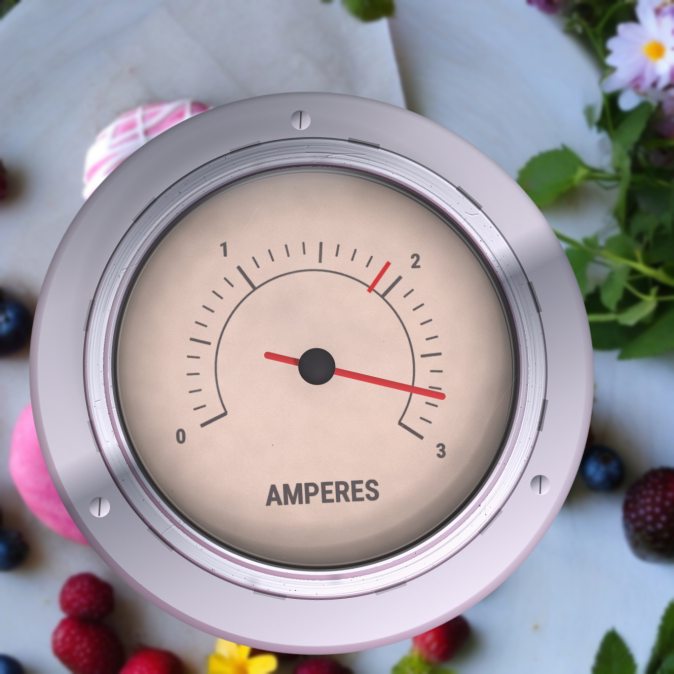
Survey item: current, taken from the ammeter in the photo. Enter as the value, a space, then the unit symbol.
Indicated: 2.75 A
